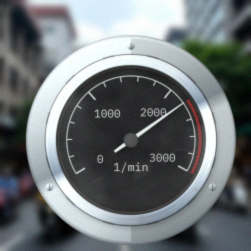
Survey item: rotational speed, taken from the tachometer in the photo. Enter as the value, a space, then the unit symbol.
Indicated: 2200 rpm
